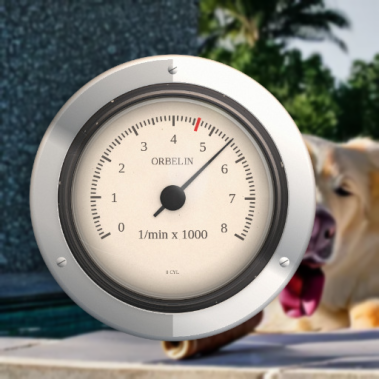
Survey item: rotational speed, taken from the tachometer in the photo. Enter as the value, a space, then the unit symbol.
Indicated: 5500 rpm
